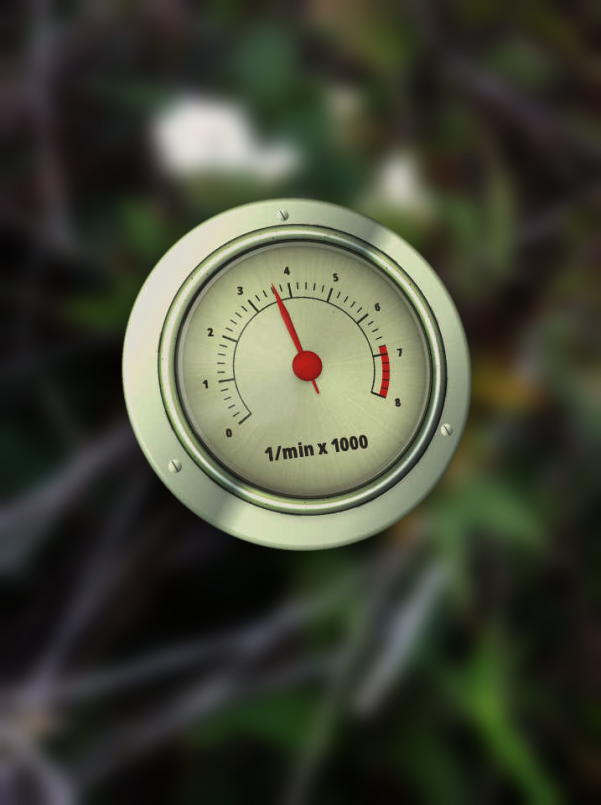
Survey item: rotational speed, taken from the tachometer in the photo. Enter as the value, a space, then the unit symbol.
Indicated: 3600 rpm
